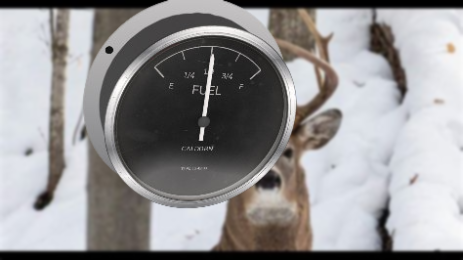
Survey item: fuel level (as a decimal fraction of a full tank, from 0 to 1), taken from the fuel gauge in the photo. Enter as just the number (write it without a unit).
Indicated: 0.5
